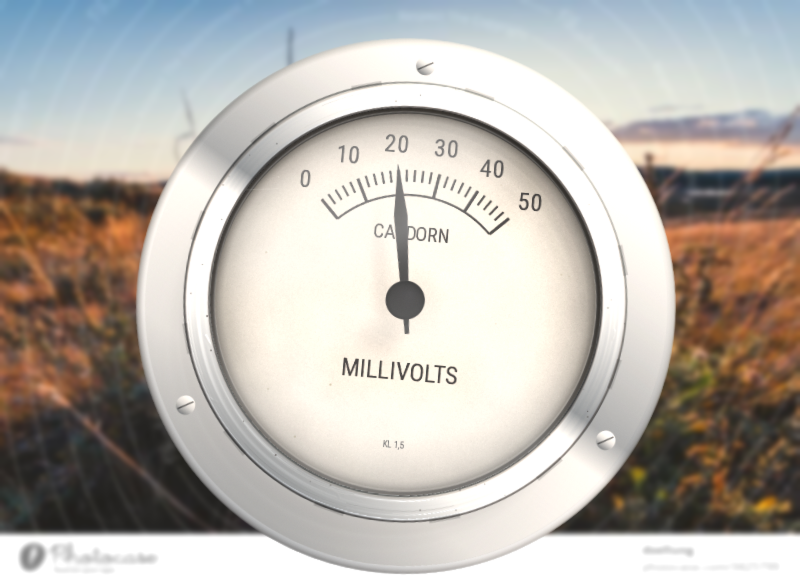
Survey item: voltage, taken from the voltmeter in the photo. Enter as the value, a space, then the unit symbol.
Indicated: 20 mV
